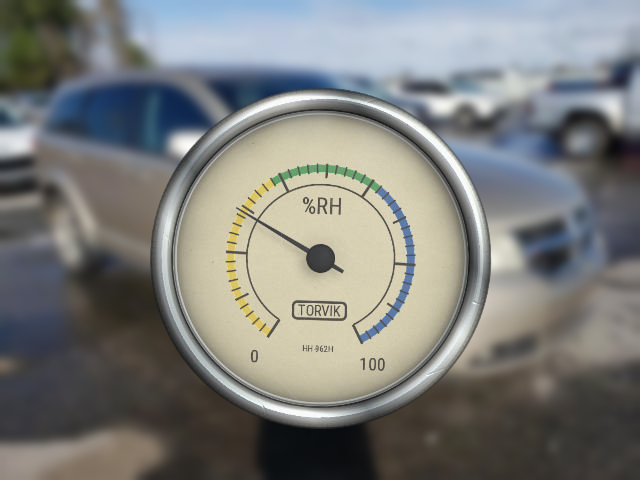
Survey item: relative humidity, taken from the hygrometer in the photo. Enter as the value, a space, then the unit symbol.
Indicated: 29 %
